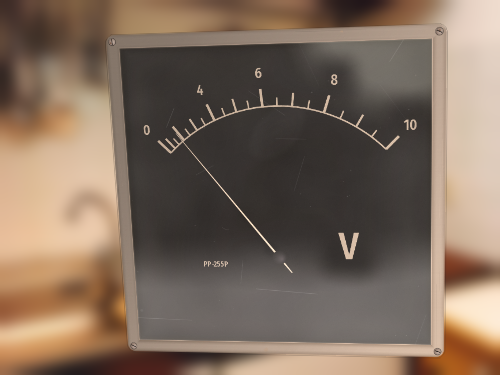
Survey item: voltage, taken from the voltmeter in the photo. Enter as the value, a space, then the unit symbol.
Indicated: 2 V
